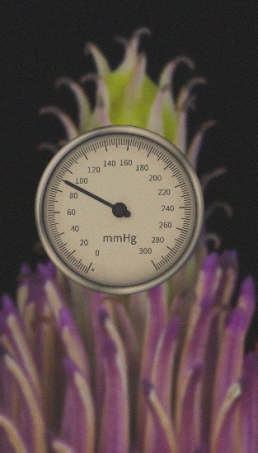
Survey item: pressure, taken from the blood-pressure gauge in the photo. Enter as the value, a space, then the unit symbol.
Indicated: 90 mmHg
